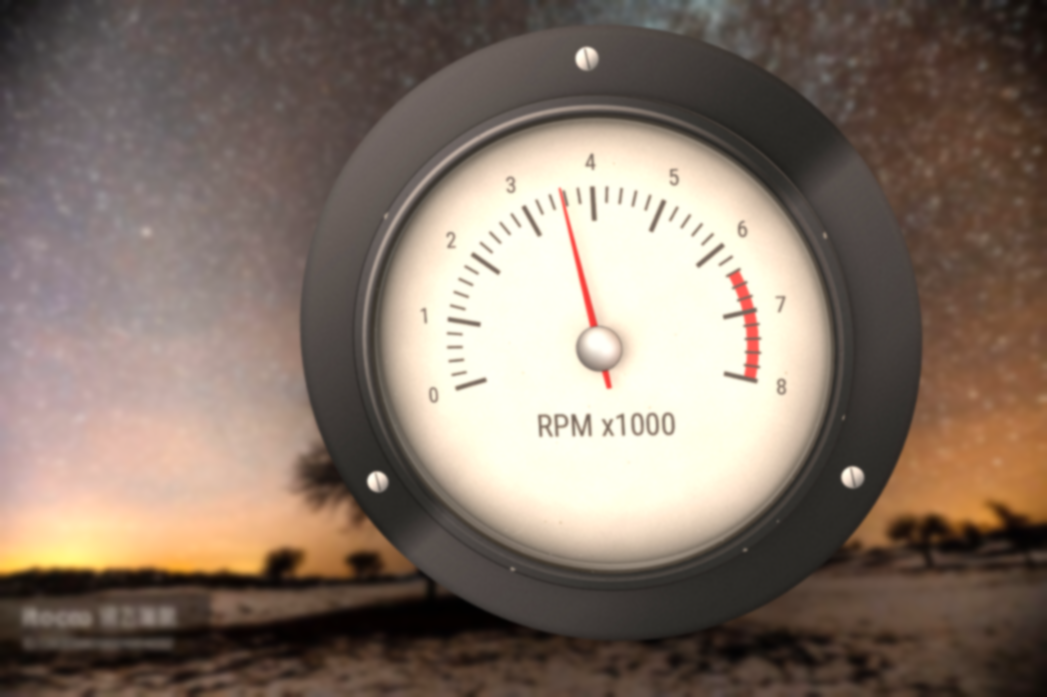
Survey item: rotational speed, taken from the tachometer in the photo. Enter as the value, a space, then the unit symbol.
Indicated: 3600 rpm
